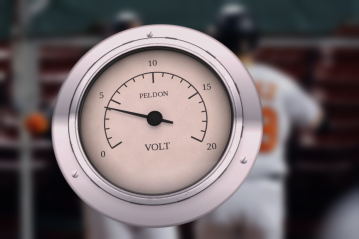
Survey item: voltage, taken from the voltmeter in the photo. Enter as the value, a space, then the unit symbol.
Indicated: 4 V
